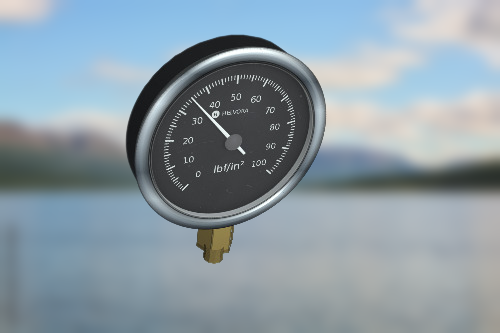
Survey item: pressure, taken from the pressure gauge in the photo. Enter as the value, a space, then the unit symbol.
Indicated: 35 psi
